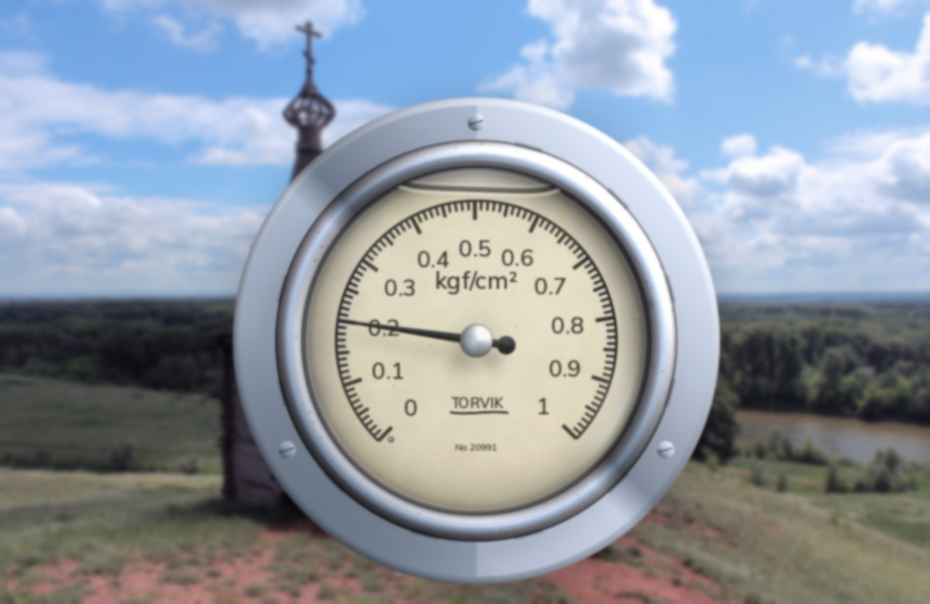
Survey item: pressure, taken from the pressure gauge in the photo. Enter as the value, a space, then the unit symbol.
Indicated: 0.2 kg/cm²
